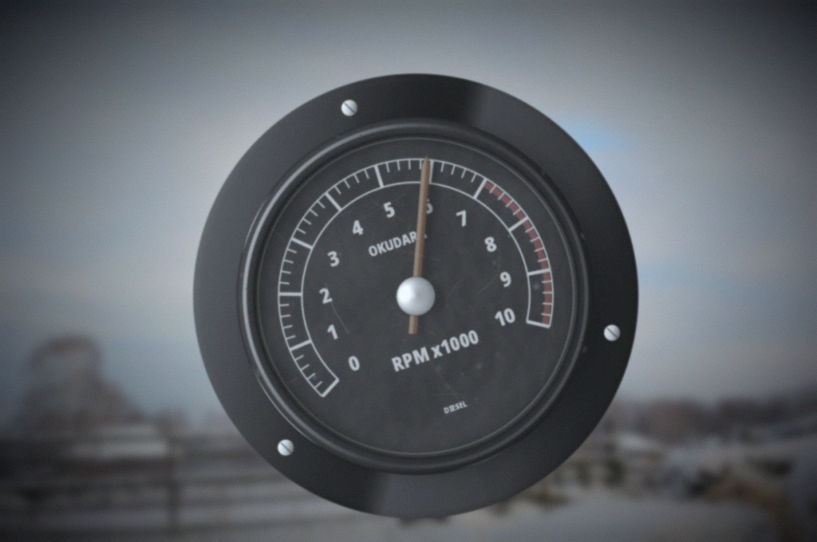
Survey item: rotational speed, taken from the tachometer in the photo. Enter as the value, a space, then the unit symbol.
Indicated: 5900 rpm
